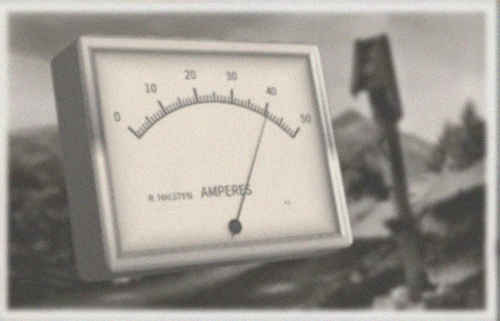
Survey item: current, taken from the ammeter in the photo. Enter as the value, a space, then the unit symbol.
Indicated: 40 A
